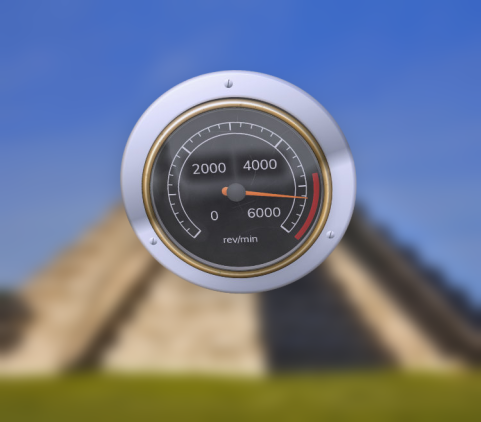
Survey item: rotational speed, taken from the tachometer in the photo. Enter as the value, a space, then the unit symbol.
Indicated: 5200 rpm
